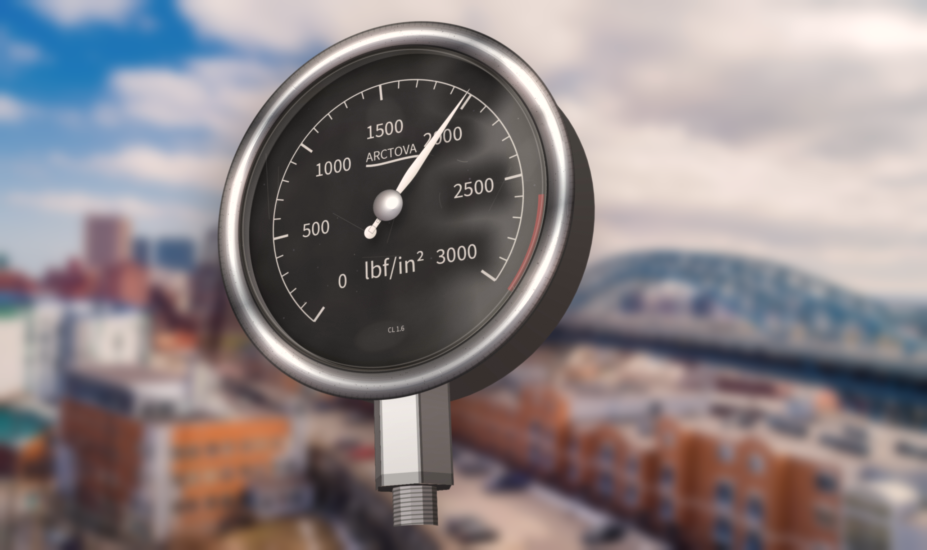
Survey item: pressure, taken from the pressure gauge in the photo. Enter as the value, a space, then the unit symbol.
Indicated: 2000 psi
